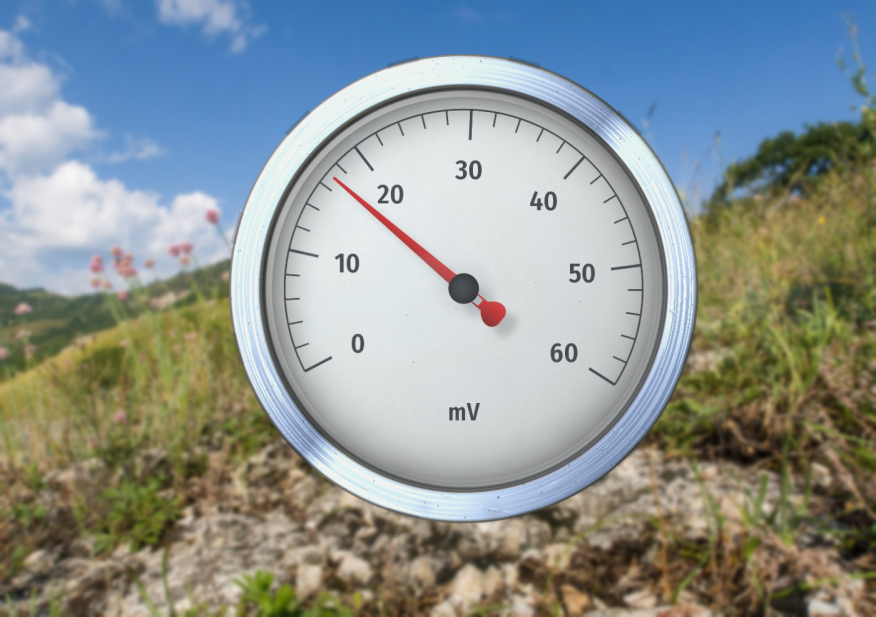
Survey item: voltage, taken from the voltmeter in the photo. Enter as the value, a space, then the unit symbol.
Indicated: 17 mV
